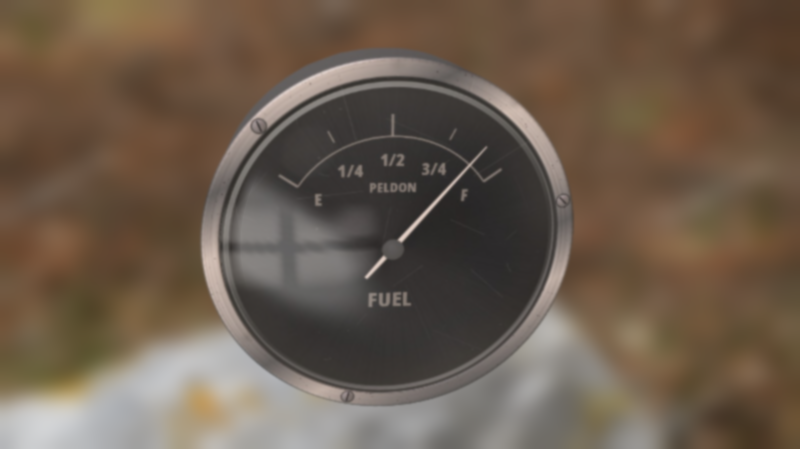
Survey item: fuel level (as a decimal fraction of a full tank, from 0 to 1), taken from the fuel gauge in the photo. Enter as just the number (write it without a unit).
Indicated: 0.875
